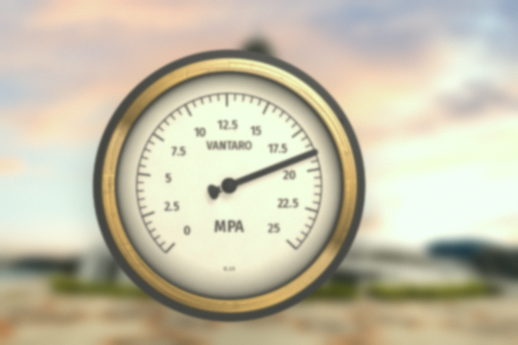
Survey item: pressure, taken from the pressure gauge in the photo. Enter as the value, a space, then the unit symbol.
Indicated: 19 MPa
